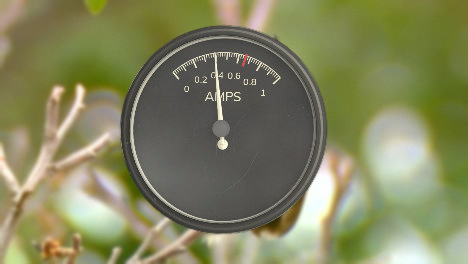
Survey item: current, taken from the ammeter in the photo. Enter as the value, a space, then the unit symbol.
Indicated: 0.4 A
